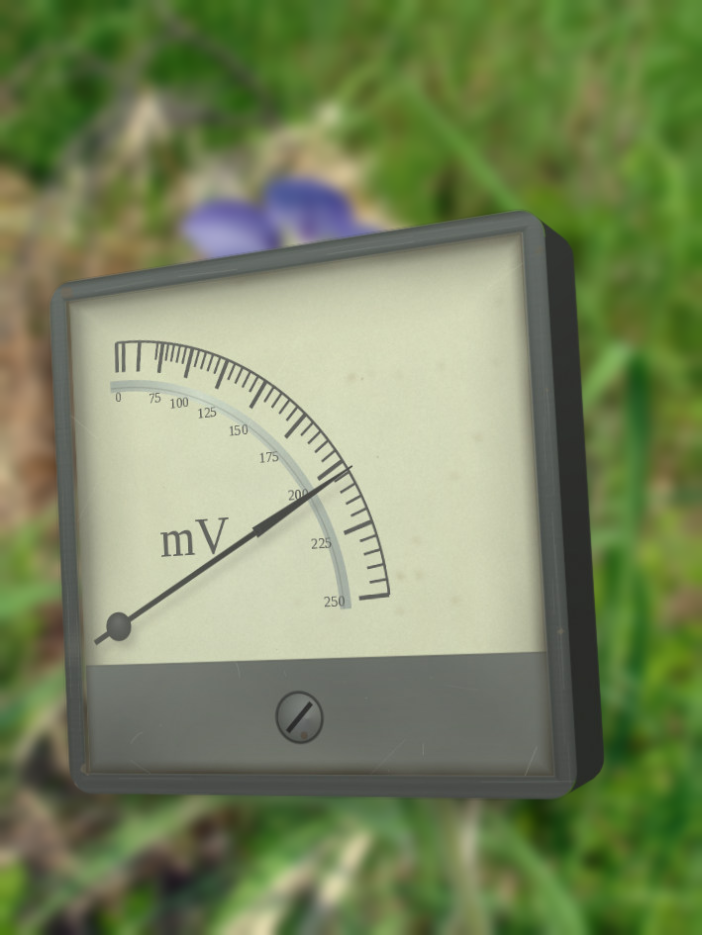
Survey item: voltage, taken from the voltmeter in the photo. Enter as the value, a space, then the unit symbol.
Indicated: 205 mV
